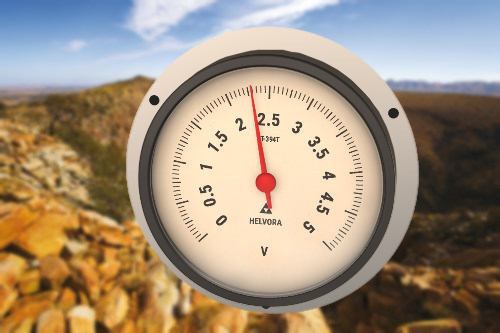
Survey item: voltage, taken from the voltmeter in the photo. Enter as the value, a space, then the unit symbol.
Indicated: 2.3 V
